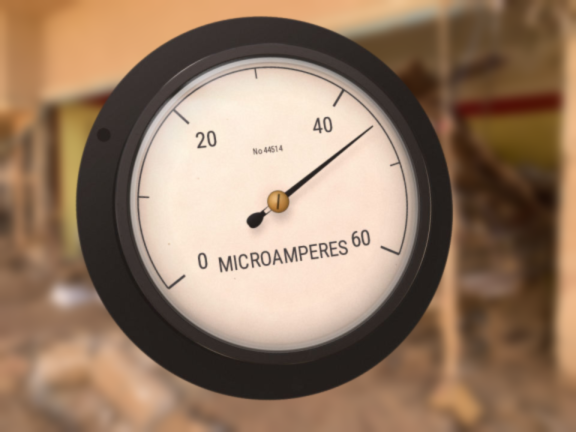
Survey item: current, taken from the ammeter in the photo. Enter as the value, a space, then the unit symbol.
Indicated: 45 µA
